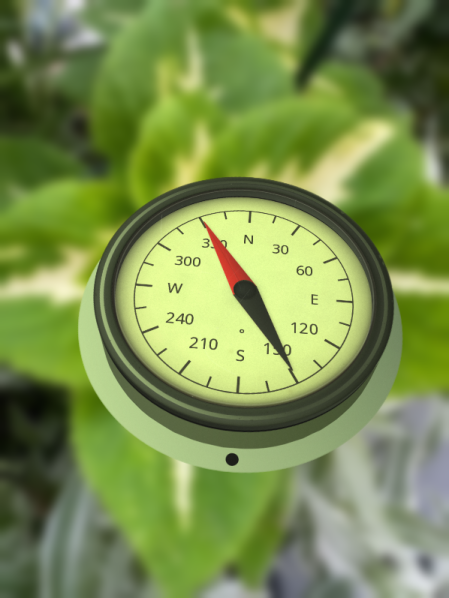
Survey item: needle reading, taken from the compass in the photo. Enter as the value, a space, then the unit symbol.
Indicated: 330 °
